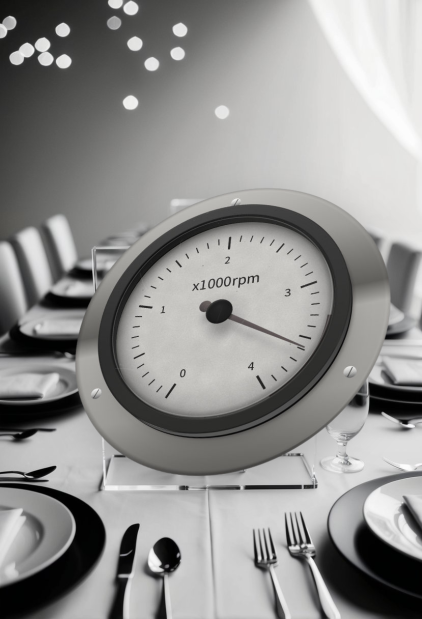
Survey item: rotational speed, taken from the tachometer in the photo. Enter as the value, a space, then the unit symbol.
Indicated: 3600 rpm
